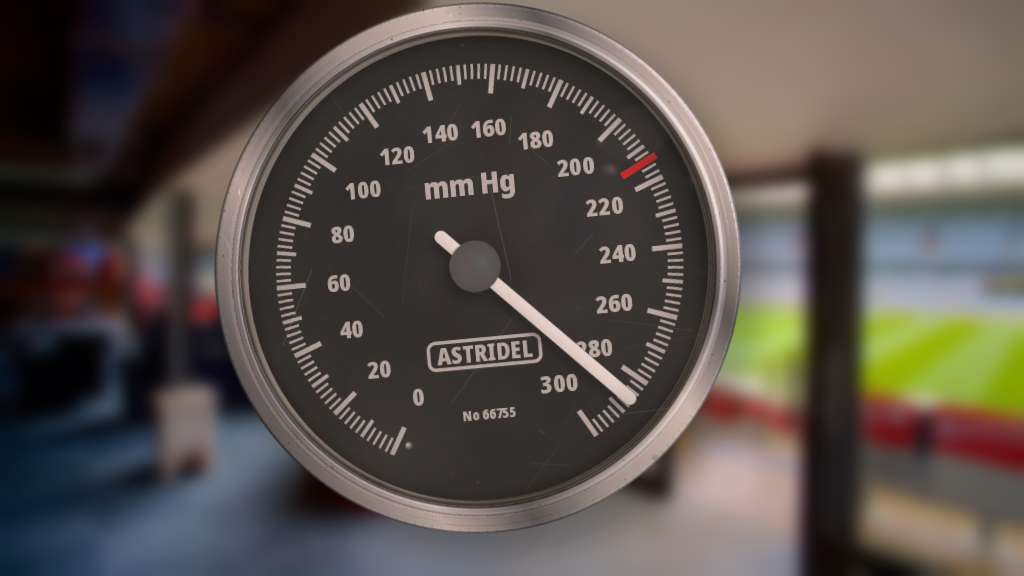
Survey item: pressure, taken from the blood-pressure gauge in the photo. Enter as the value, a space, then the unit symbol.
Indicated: 286 mmHg
